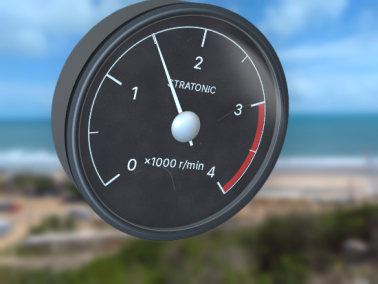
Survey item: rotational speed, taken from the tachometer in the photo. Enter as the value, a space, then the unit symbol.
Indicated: 1500 rpm
